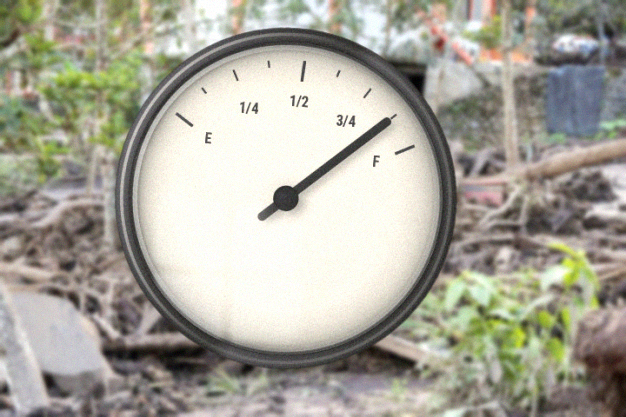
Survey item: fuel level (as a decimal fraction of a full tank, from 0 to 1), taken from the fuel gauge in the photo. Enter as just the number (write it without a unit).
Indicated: 0.875
